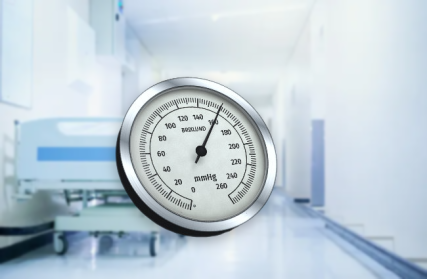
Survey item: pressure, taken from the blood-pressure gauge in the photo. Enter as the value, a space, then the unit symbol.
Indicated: 160 mmHg
